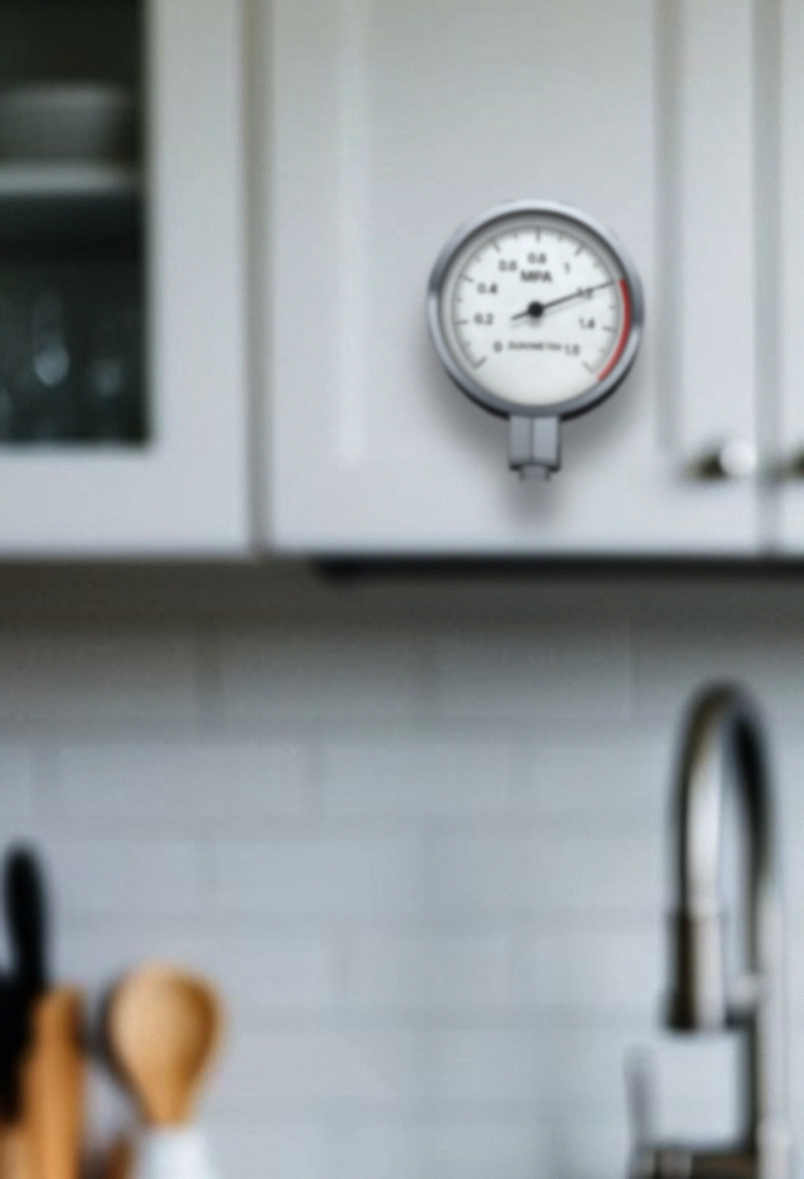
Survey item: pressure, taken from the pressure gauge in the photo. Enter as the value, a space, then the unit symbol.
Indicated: 1.2 MPa
